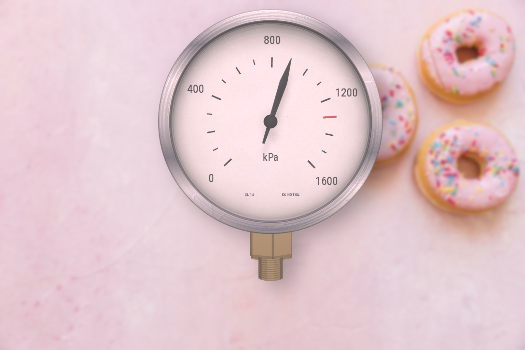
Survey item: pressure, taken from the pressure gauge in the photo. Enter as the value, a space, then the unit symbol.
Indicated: 900 kPa
